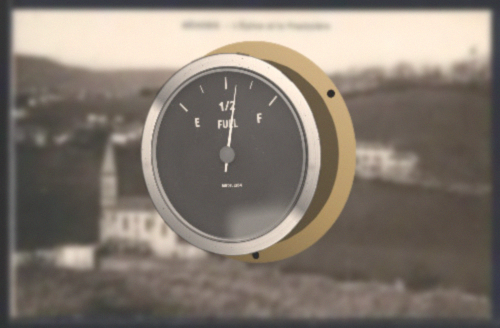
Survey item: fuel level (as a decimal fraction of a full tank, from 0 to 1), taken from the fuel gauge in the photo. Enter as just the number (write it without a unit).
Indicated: 0.625
